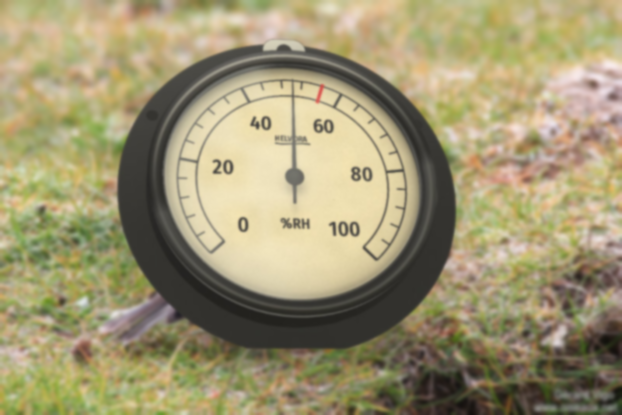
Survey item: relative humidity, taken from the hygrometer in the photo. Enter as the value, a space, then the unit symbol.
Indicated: 50 %
